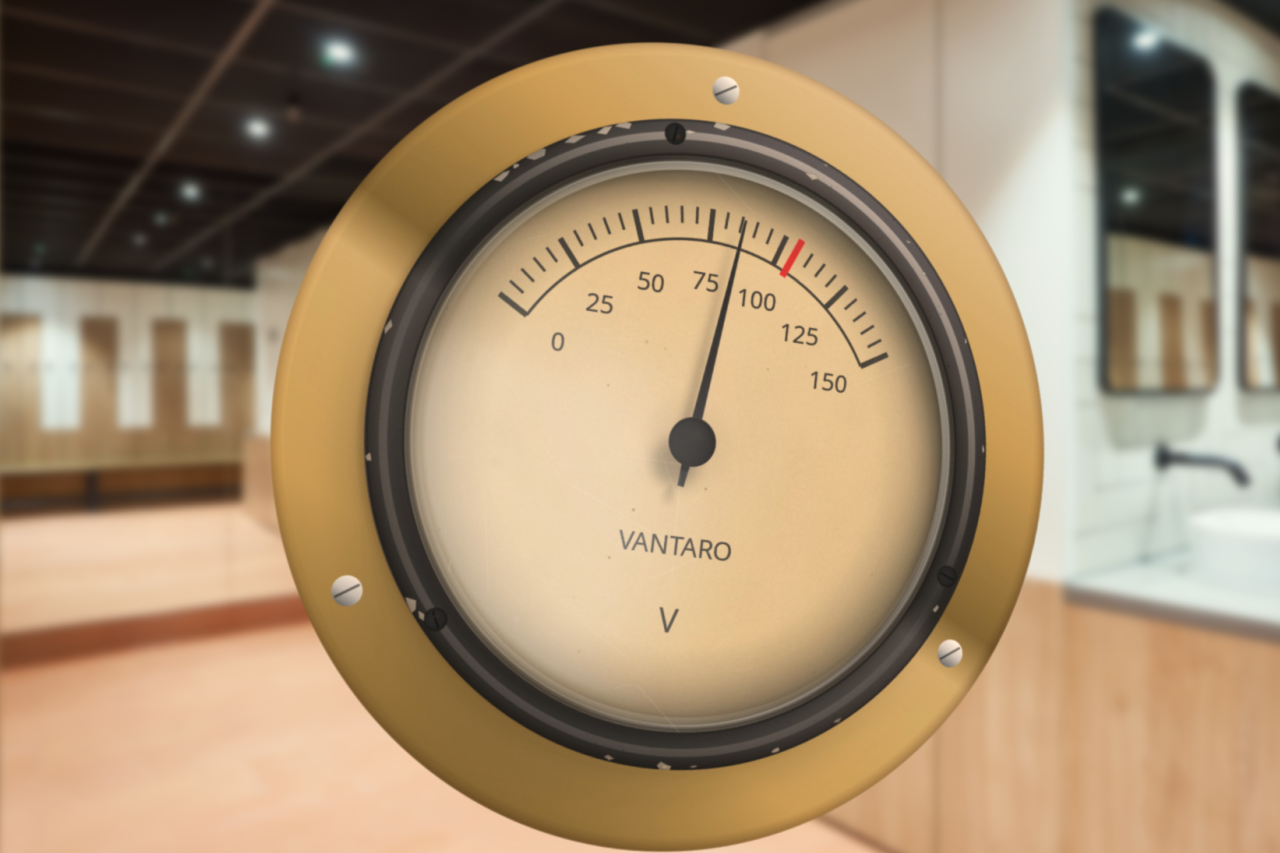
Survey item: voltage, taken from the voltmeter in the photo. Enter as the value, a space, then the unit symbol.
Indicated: 85 V
